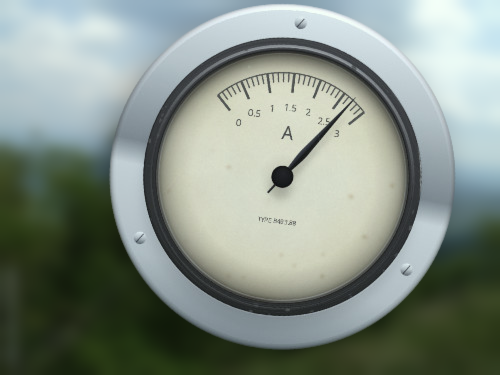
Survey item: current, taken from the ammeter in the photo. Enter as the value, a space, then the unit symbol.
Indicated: 2.7 A
